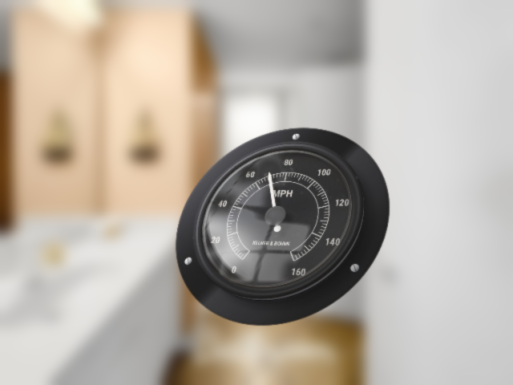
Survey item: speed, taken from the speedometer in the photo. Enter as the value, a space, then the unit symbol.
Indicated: 70 mph
